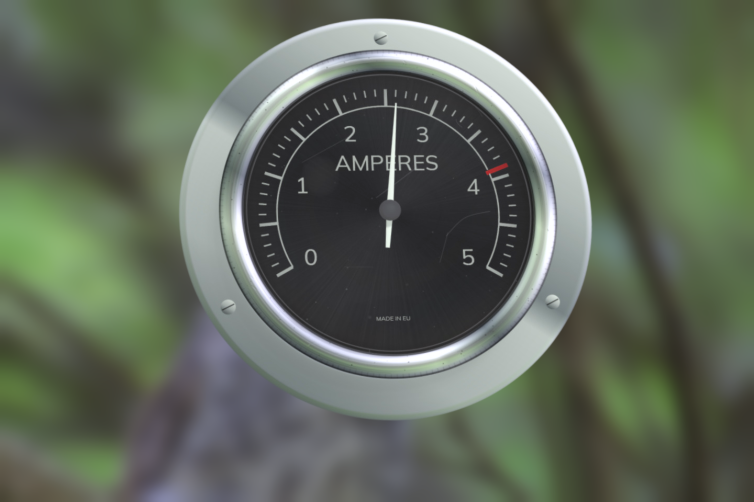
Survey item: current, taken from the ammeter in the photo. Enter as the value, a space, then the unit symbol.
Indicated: 2.6 A
